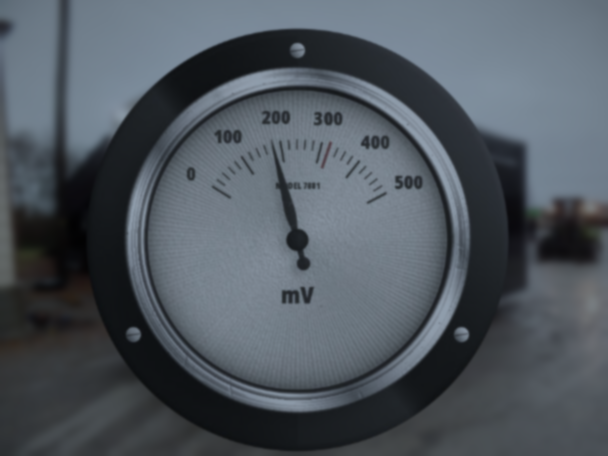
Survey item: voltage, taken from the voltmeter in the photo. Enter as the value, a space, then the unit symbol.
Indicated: 180 mV
